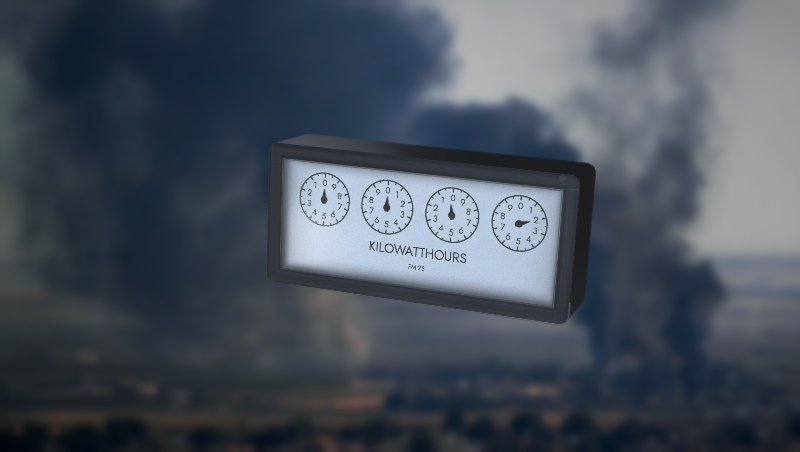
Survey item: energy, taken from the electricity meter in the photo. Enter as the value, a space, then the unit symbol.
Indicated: 2 kWh
